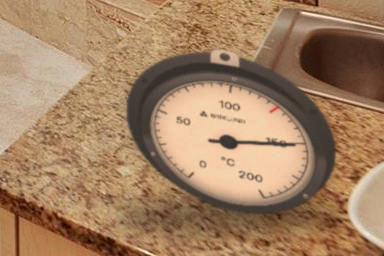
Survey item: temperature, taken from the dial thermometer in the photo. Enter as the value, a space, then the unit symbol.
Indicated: 150 °C
